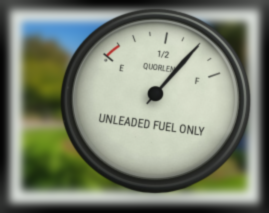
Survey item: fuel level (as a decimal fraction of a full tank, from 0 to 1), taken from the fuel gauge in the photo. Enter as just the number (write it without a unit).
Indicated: 0.75
